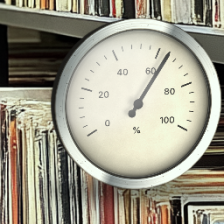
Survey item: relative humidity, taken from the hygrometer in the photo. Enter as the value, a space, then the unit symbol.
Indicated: 64 %
